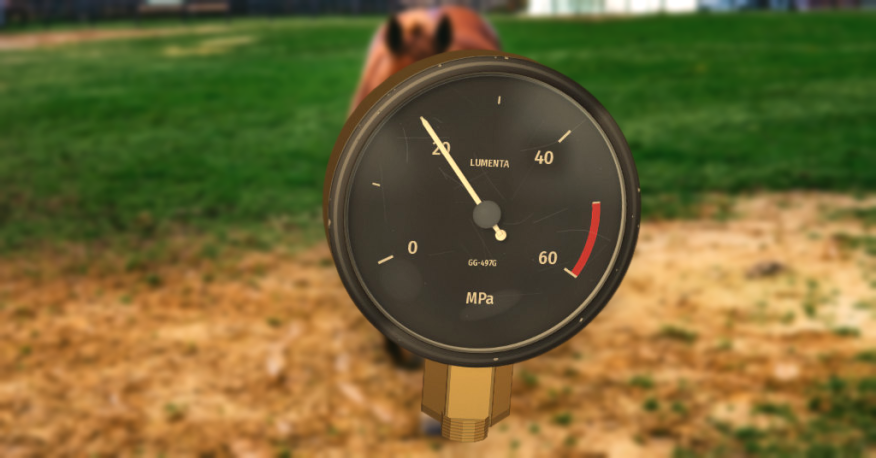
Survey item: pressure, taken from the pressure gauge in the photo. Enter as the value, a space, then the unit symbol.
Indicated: 20 MPa
